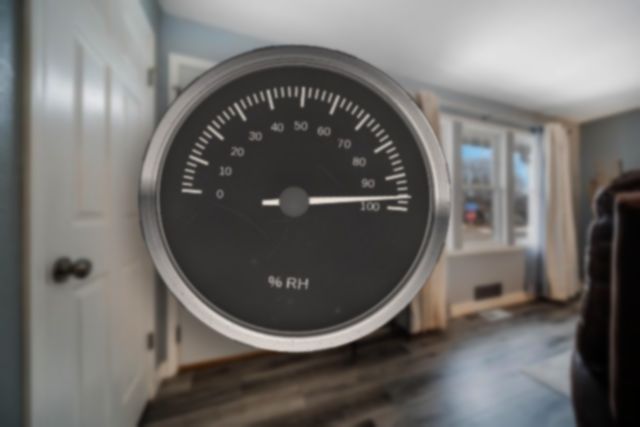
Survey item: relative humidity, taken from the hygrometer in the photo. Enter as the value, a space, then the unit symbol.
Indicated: 96 %
